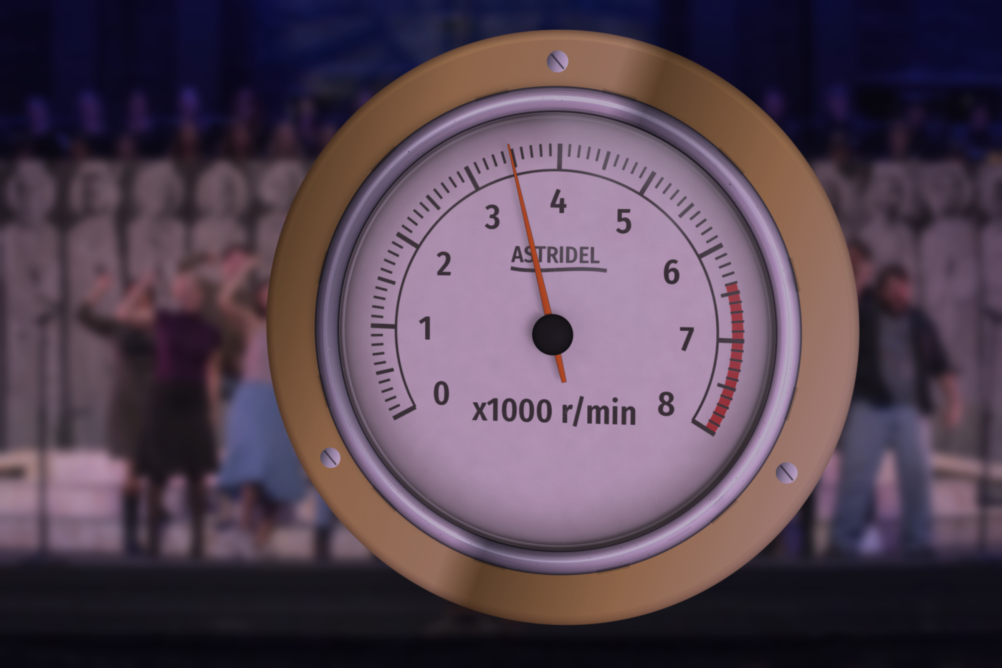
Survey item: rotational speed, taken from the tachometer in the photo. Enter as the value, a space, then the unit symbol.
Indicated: 3500 rpm
